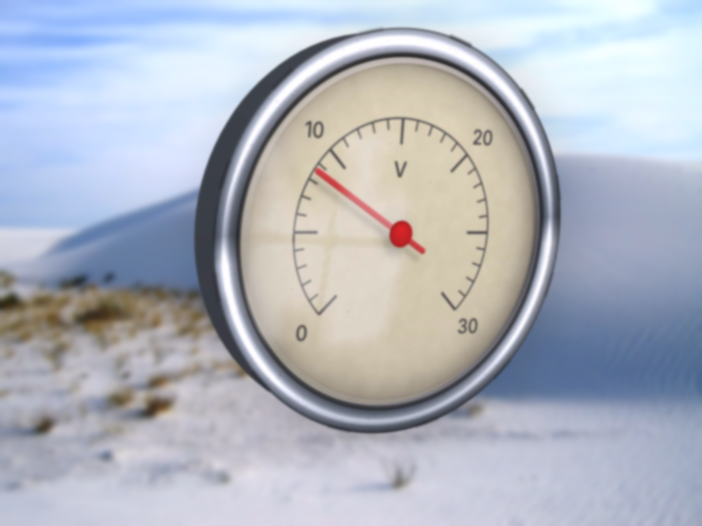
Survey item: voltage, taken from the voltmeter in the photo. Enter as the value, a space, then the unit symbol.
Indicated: 8.5 V
